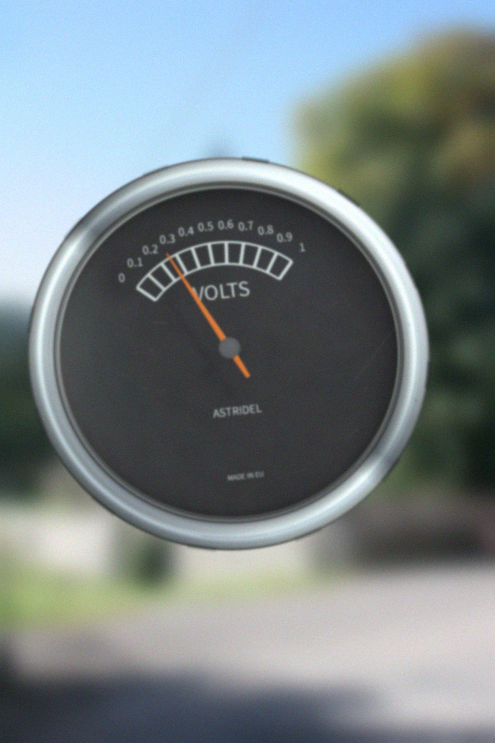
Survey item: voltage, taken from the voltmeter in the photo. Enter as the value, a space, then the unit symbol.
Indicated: 0.25 V
